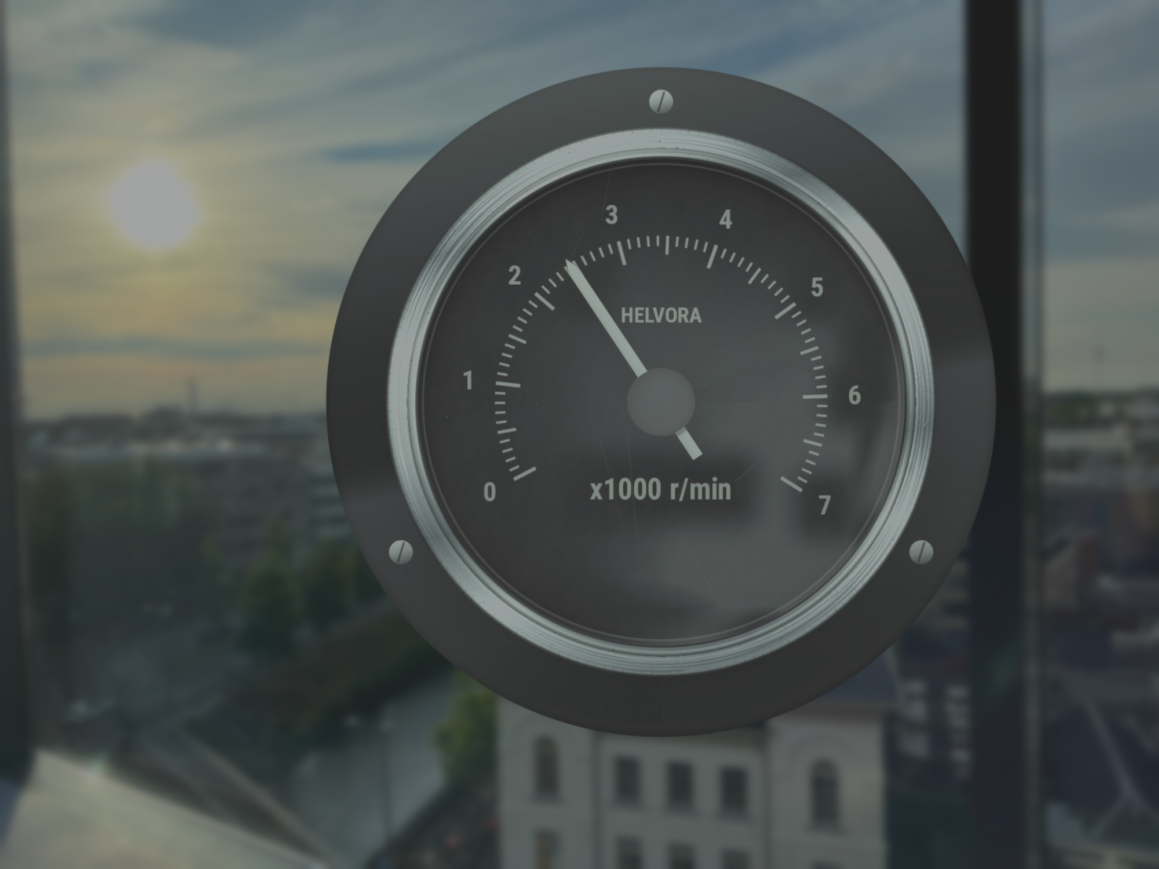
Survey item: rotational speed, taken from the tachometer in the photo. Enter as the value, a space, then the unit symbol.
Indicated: 2450 rpm
